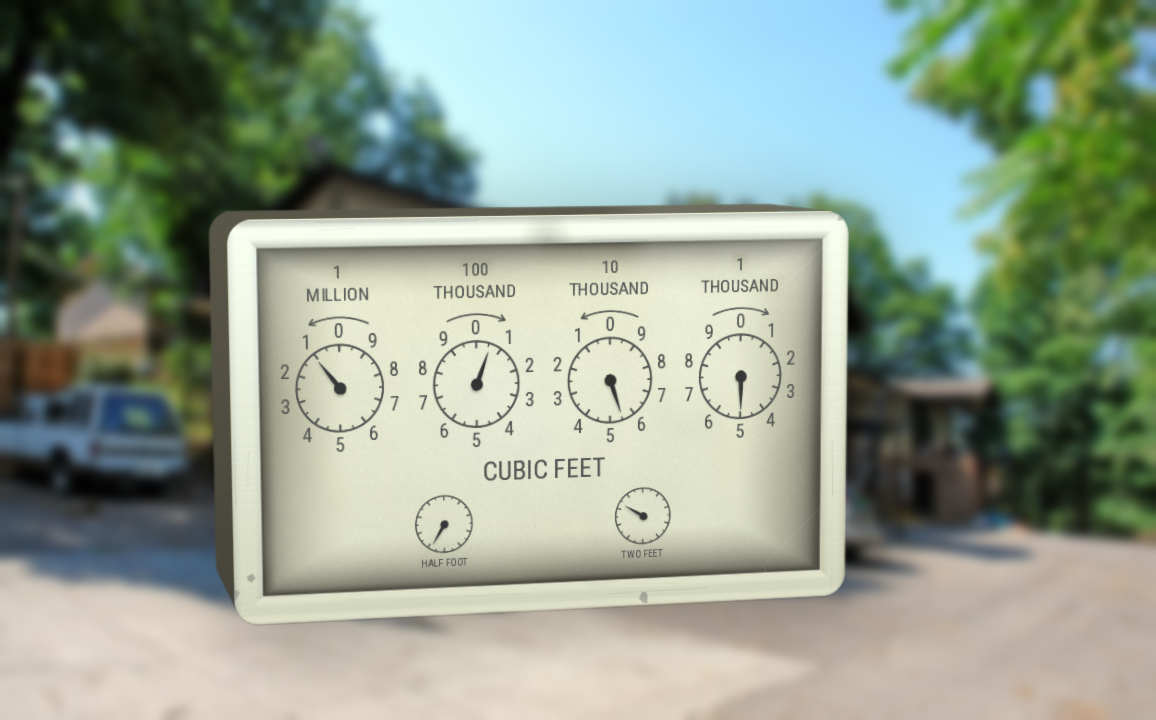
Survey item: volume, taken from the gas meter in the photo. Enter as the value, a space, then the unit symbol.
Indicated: 105500 ft³
